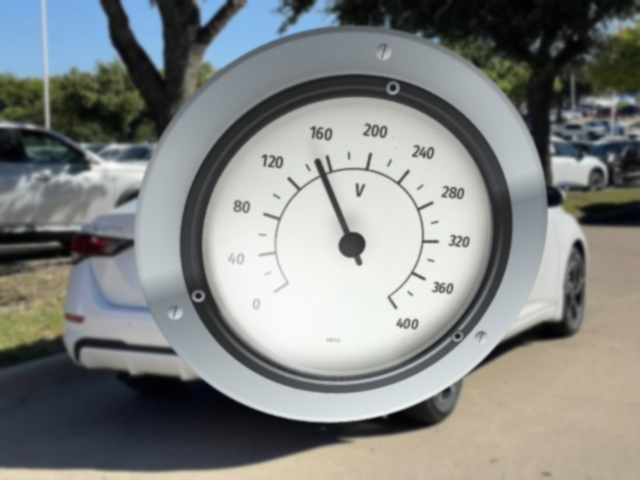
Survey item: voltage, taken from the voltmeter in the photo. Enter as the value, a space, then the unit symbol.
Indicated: 150 V
